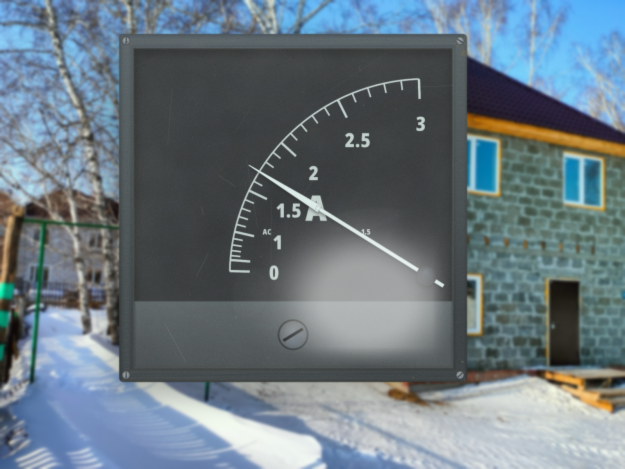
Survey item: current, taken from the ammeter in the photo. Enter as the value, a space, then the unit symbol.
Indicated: 1.7 A
